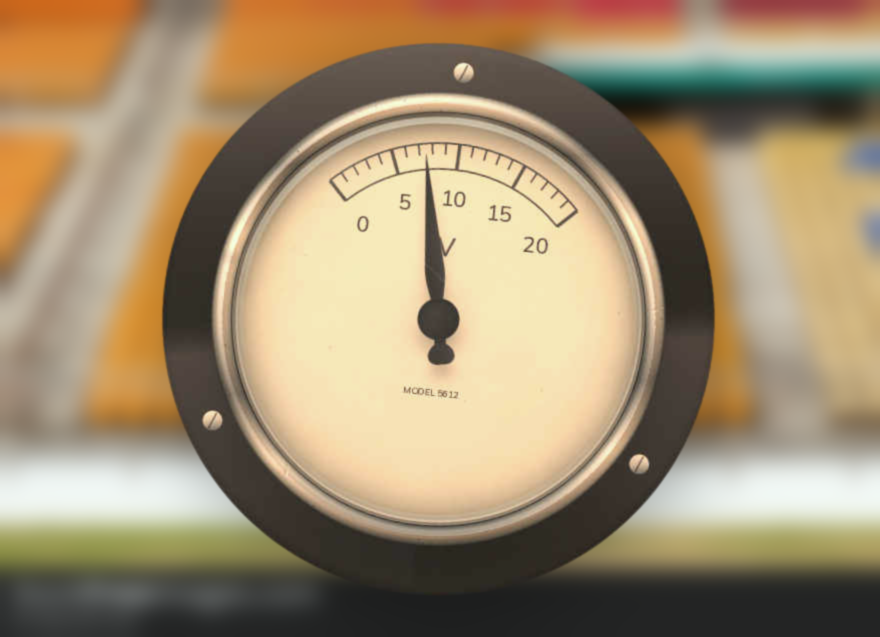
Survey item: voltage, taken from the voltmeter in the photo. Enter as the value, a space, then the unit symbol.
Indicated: 7.5 V
